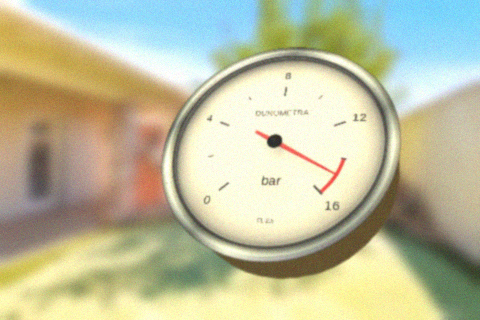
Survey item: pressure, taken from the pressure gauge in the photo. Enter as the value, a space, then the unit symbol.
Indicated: 15 bar
